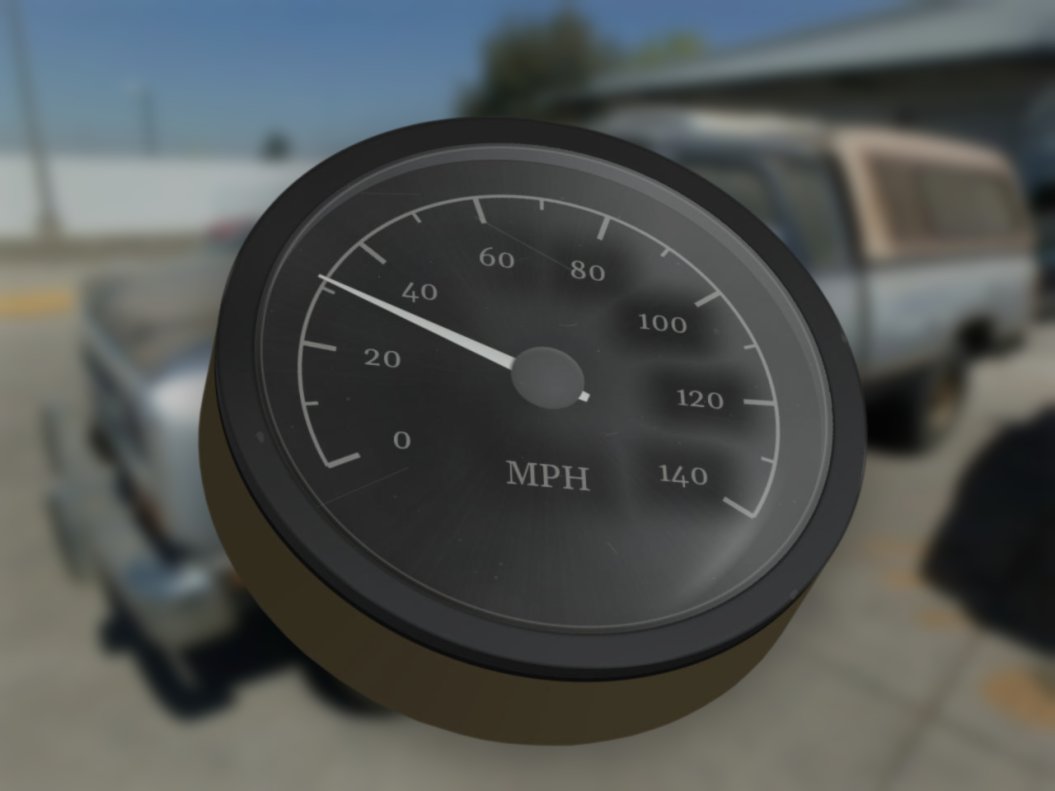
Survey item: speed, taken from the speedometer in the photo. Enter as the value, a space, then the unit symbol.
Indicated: 30 mph
